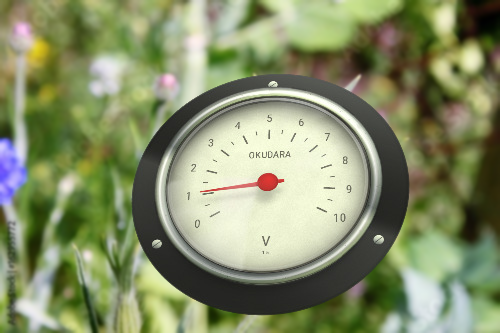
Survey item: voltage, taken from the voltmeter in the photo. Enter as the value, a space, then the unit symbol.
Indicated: 1 V
